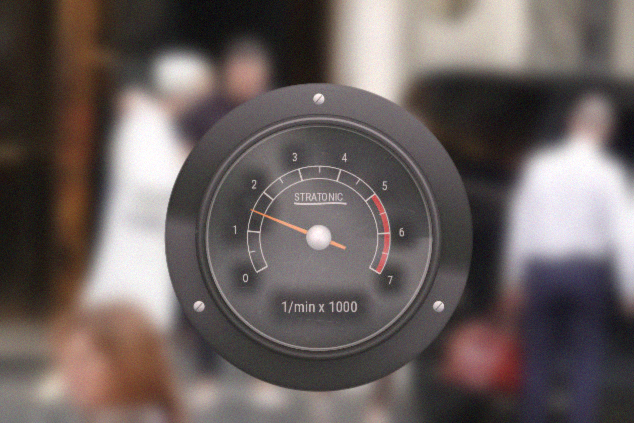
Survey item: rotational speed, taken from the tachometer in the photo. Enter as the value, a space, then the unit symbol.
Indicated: 1500 rpm
